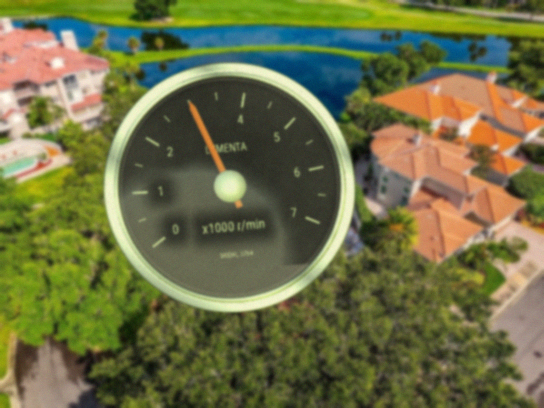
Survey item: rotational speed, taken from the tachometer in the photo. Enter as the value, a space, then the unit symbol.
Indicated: 3000 rpm
